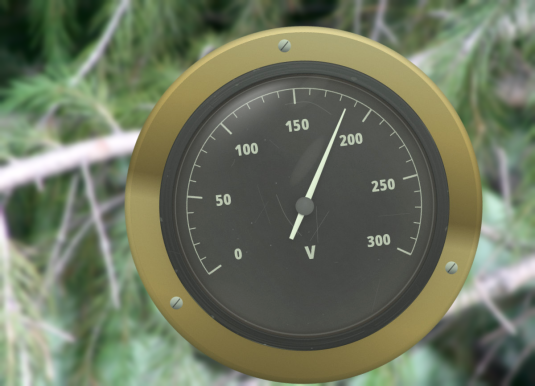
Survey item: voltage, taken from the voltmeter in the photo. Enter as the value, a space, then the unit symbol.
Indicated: 185 V
